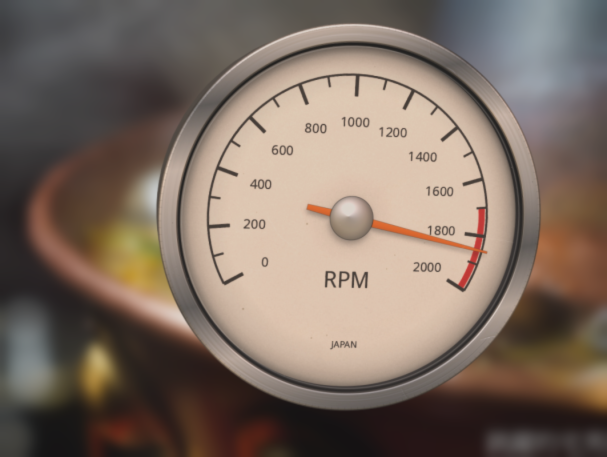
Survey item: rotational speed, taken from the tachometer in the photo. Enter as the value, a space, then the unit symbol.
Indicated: 1850 rpm
